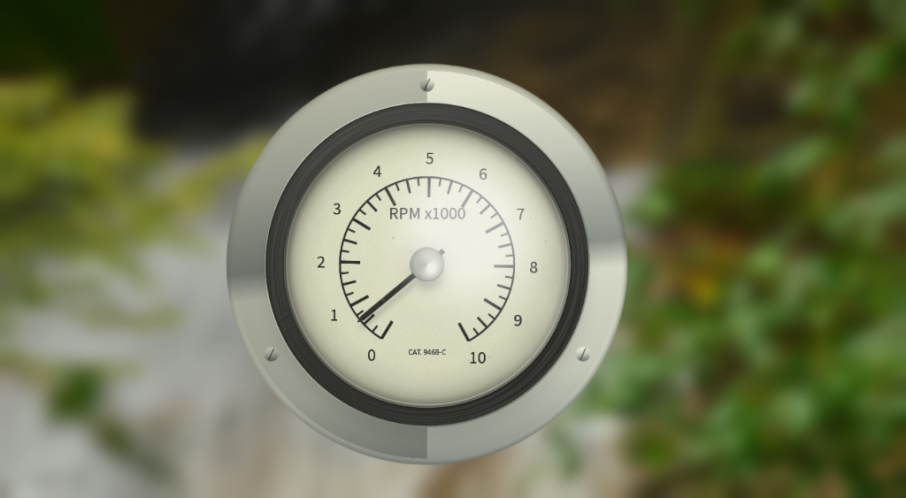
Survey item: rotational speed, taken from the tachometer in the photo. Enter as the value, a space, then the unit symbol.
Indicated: 625 rpm
